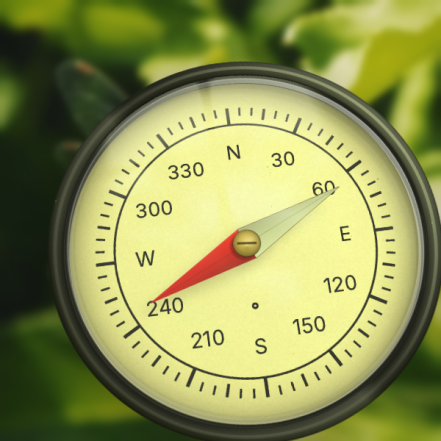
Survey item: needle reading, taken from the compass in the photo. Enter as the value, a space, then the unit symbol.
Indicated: 245 °
